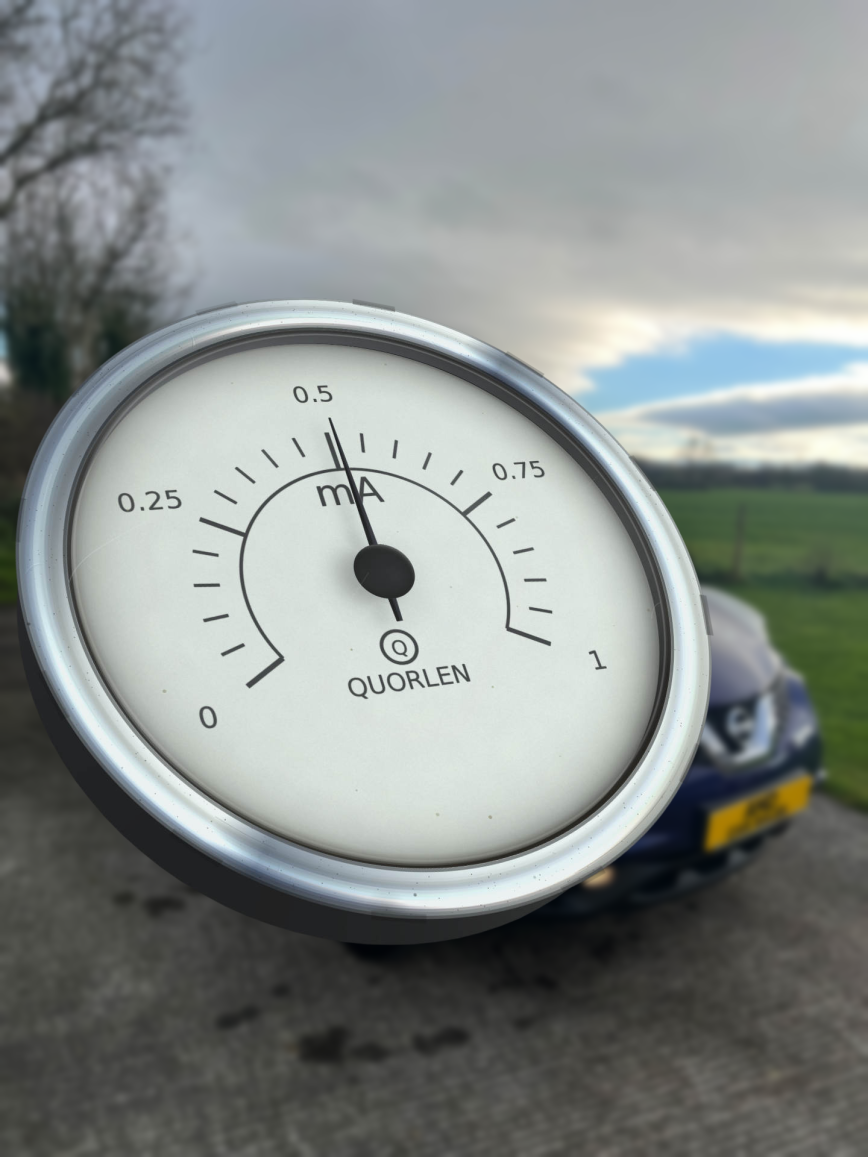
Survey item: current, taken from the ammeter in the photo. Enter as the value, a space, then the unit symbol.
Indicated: 0.5 mA
